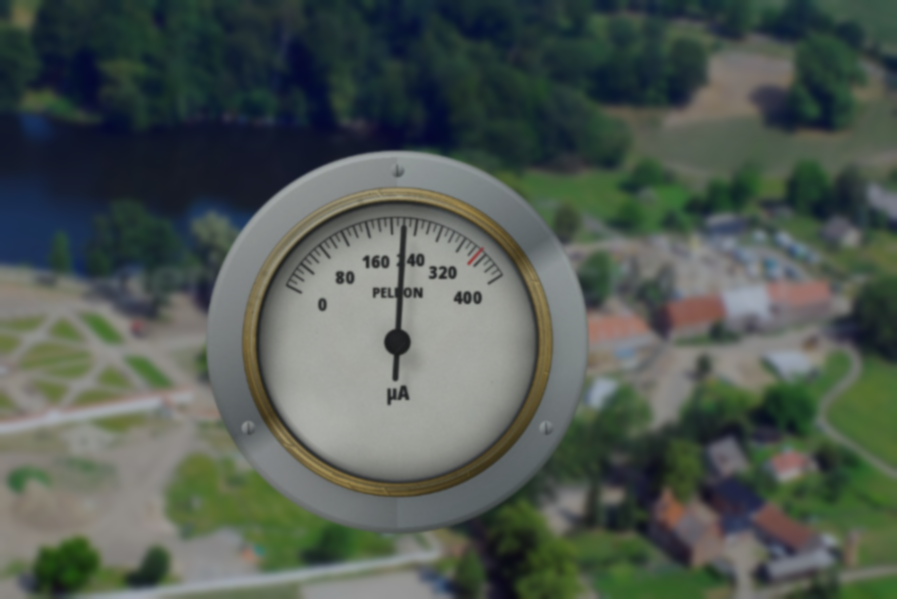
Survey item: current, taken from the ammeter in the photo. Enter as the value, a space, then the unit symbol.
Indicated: 220 µA
